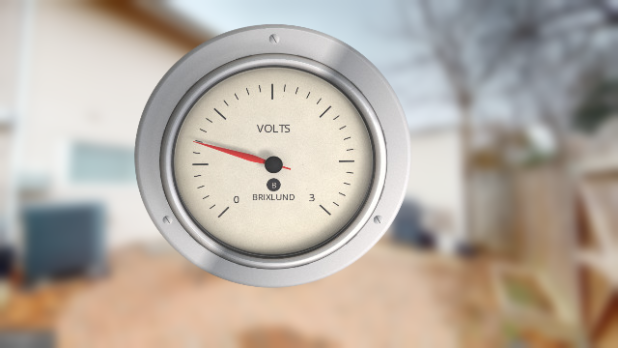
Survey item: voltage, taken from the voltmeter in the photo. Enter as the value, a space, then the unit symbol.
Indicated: 0.7 V
